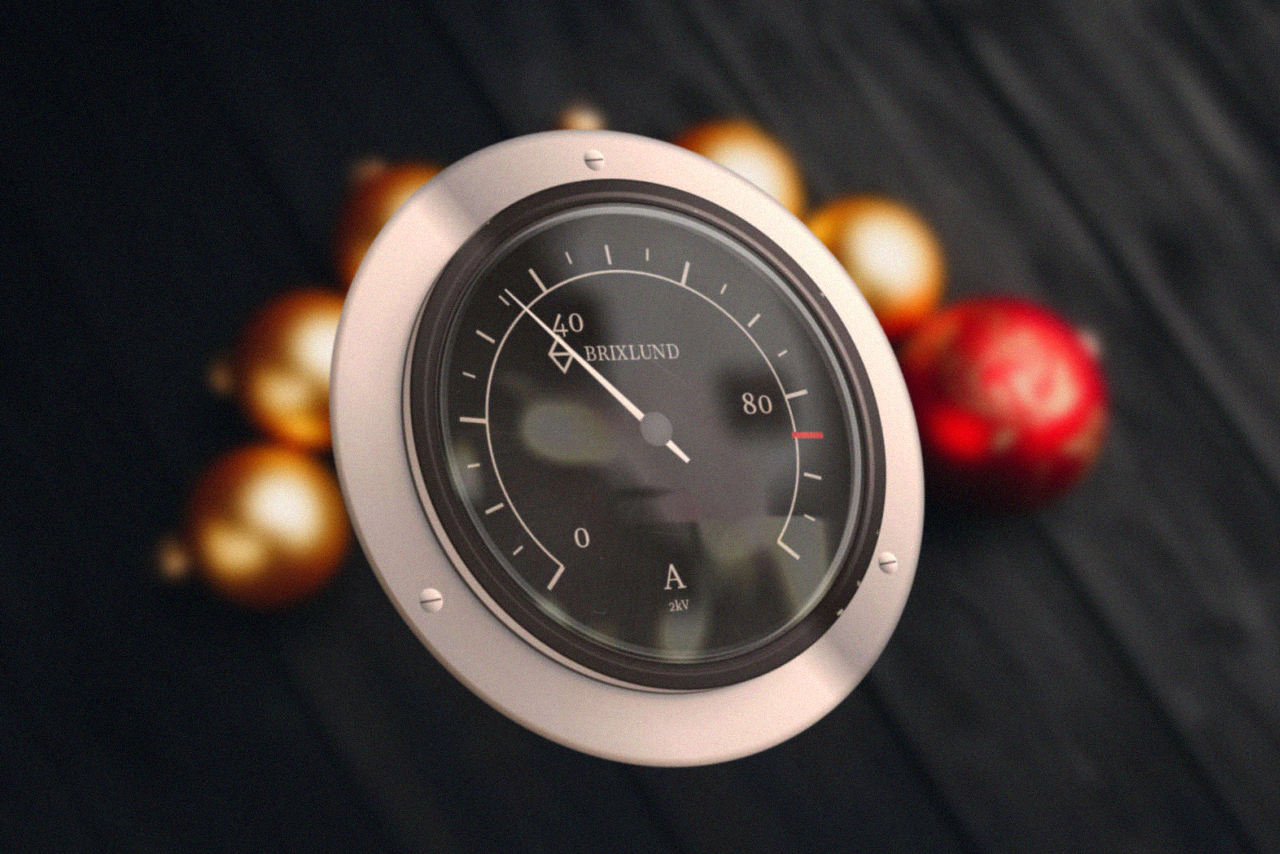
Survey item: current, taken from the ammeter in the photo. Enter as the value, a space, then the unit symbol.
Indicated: 35 A
